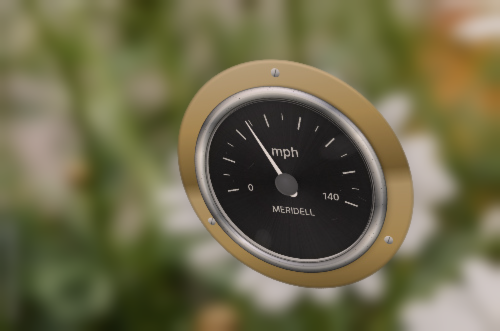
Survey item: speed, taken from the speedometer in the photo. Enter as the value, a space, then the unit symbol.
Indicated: 50 mph
